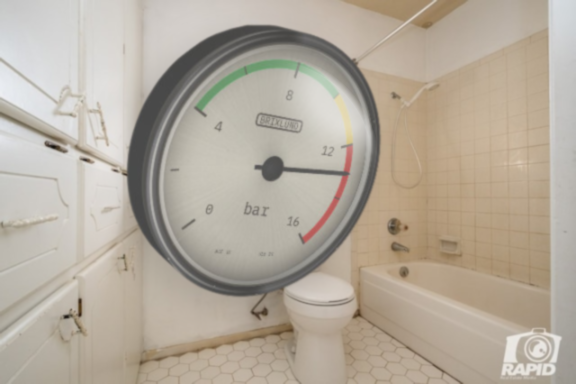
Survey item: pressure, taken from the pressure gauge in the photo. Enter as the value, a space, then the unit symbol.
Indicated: 13 bar
